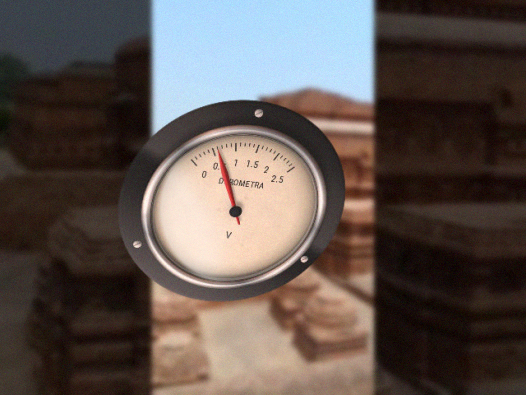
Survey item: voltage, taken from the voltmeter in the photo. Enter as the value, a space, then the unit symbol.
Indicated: 0.6 V
